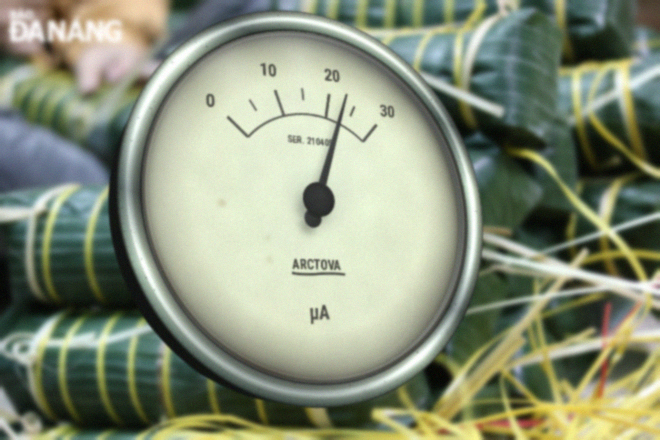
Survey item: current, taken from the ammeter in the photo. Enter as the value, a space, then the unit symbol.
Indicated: 22.5 µA
